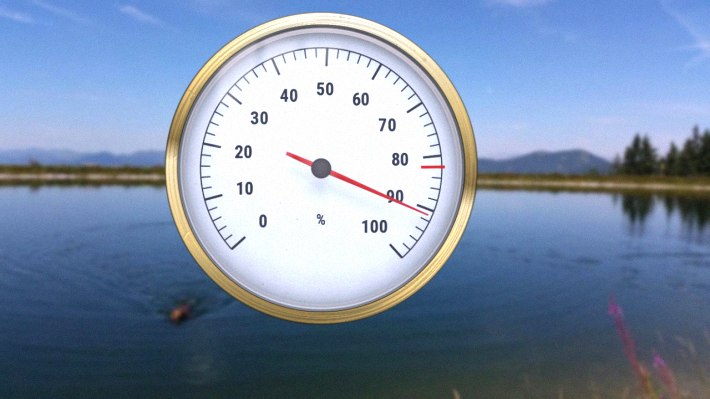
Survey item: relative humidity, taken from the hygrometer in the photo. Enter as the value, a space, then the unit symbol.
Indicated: 91 %
